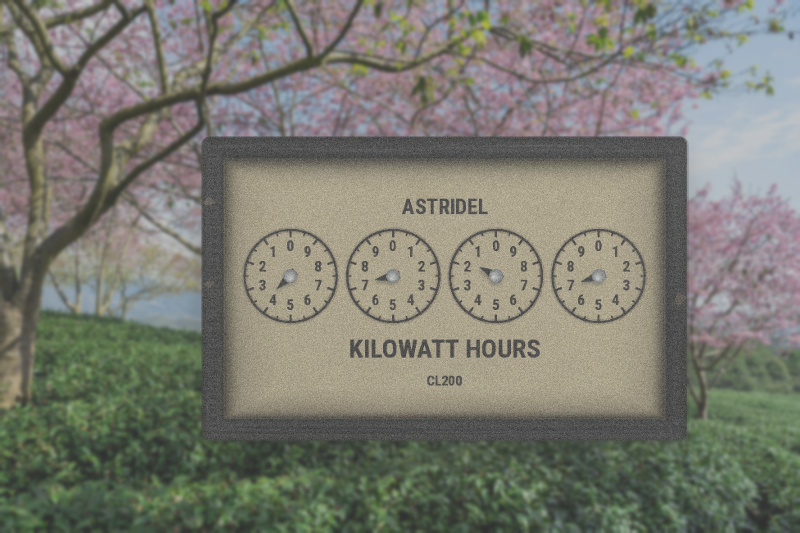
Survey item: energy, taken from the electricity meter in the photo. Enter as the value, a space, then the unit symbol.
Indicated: 3717 kWh
